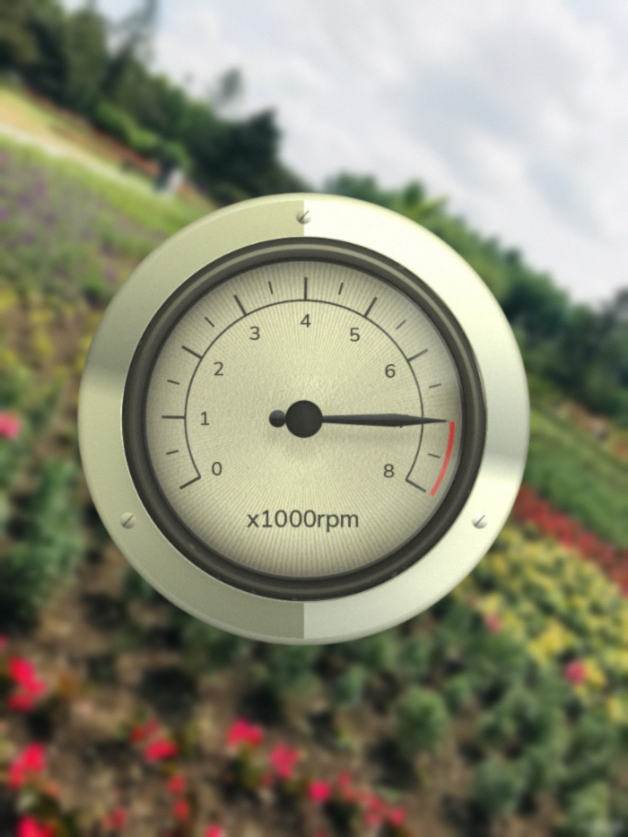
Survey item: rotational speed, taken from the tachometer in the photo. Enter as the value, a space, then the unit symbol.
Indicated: 7000 rpm
